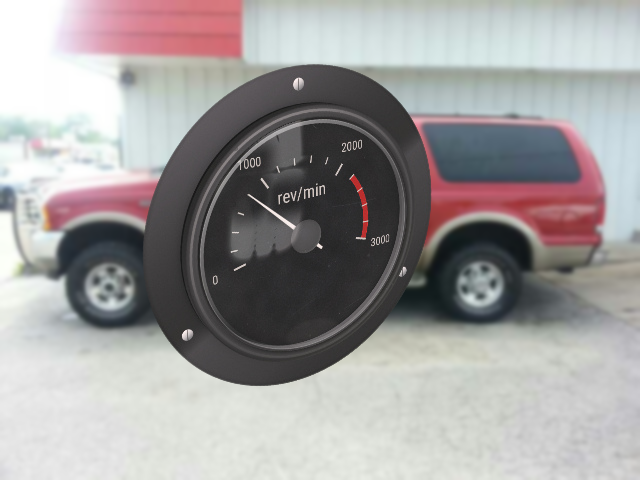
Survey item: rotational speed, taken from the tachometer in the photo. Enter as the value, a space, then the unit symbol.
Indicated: 800 rpm
